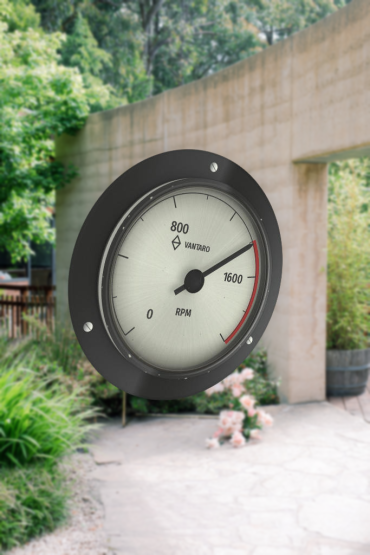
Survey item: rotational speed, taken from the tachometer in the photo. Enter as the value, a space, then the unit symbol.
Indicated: 1400 rpm
